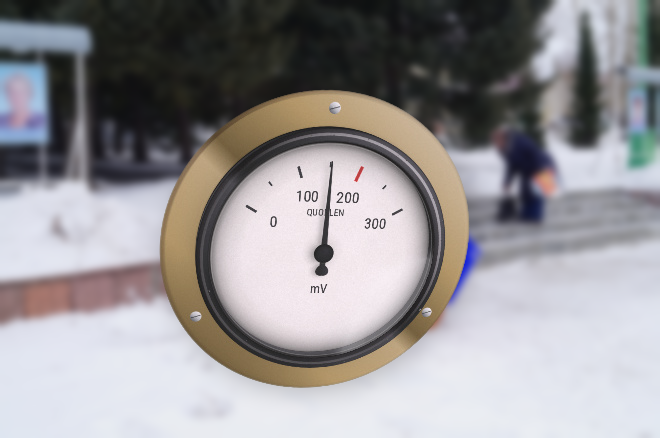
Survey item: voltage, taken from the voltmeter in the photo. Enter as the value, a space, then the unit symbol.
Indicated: 150 mV
